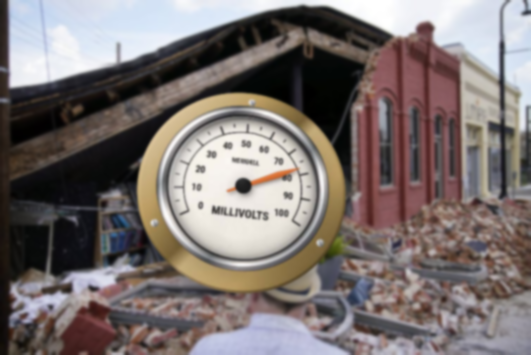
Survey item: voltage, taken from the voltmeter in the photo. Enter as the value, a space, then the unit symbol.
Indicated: 77.5 mV
